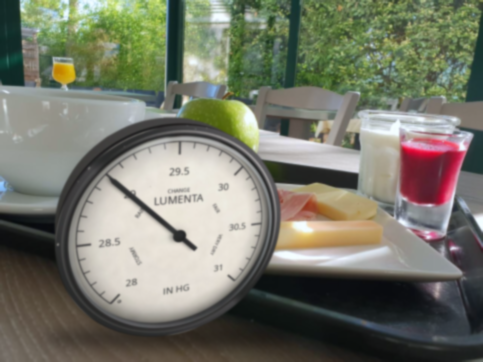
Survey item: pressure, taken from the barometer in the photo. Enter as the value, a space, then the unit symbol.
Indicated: 29 inHg
